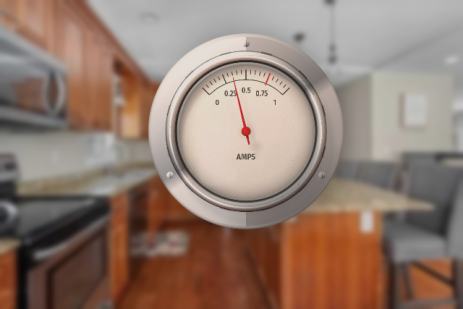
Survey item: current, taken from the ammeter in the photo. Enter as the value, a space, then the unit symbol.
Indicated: 0.35 A
